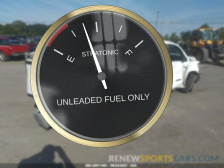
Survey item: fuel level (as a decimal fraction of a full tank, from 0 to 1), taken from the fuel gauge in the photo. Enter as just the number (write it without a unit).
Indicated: 0.375
